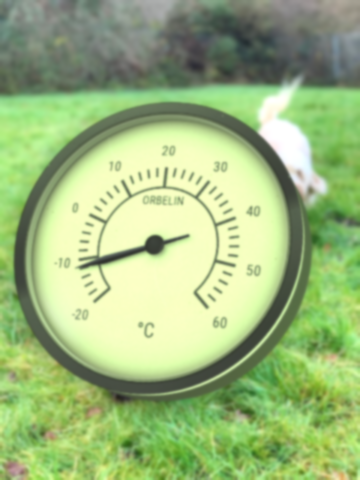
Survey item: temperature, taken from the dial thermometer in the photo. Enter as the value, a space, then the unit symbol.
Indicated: -12 °C
